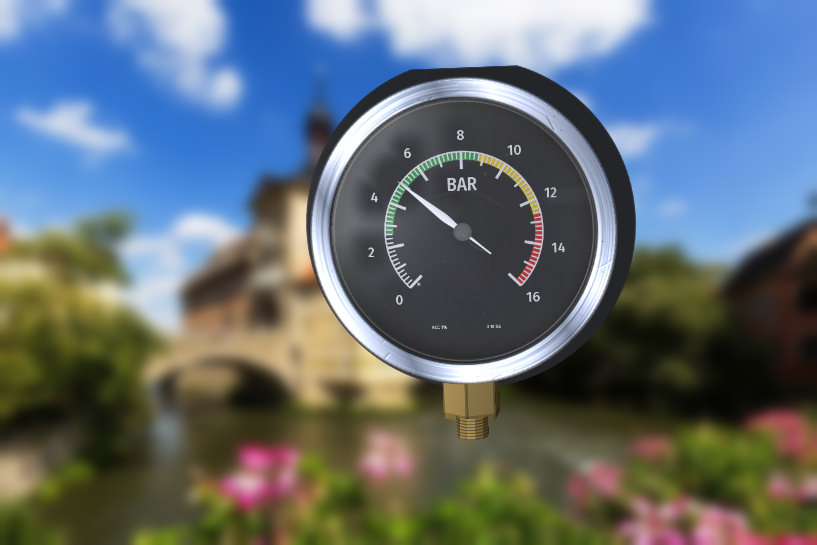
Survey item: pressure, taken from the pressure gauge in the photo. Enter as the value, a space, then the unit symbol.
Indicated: 5 bar
